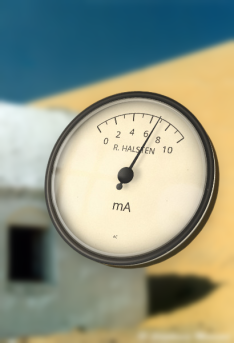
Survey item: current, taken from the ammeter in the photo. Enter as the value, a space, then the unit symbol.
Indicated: 7 mA
